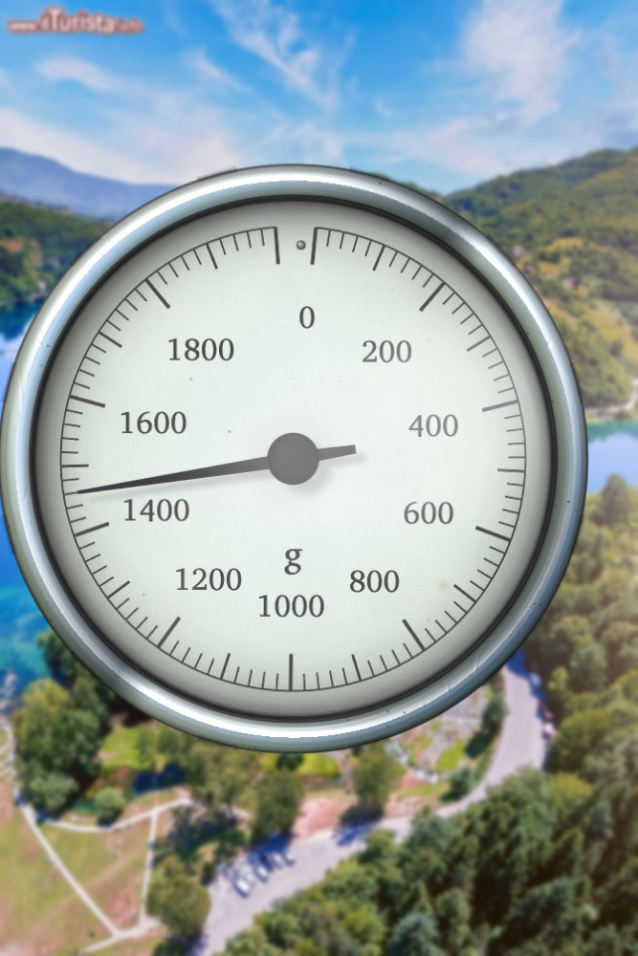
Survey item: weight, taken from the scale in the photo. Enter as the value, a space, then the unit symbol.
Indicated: 1460 g
